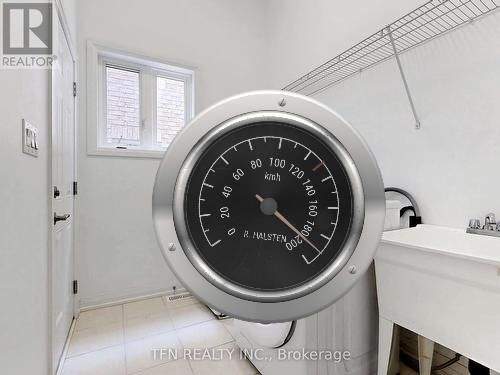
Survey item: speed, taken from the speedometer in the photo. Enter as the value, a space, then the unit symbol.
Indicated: 190 km/h
